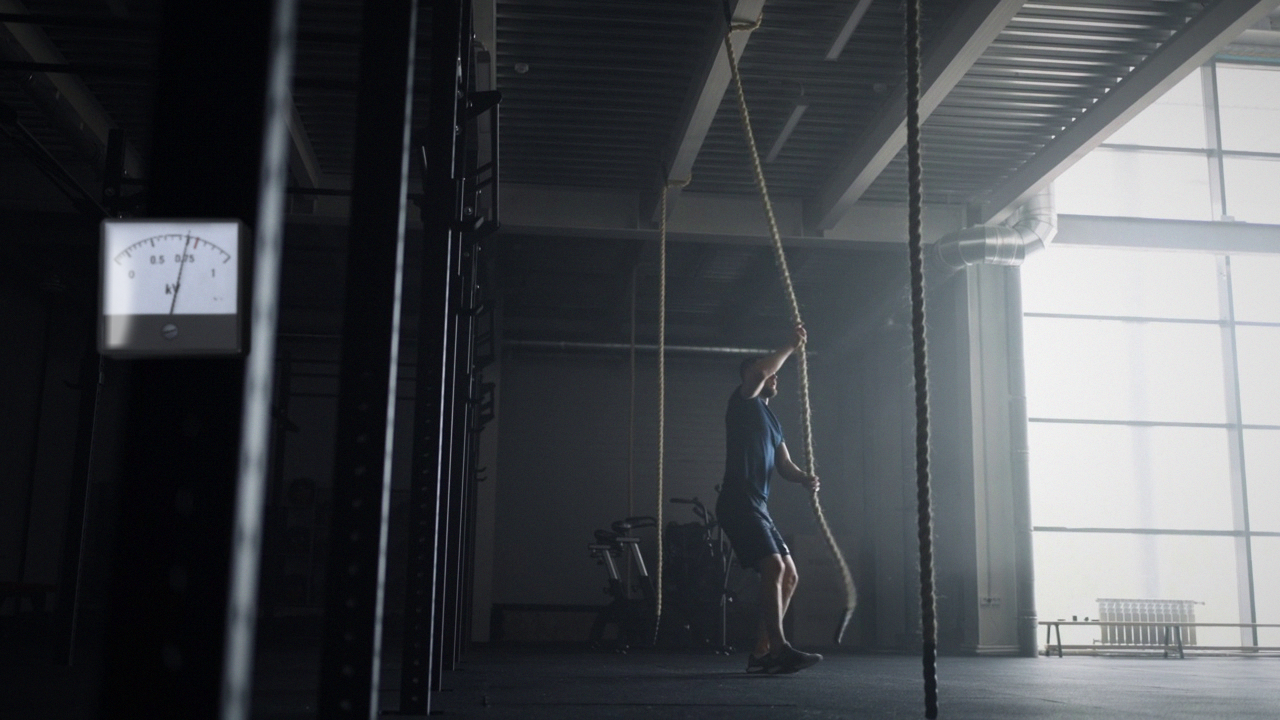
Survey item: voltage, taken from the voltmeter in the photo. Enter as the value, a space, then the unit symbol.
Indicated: 0.75 kV
